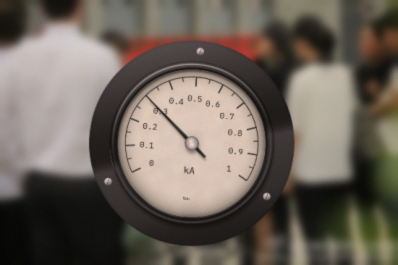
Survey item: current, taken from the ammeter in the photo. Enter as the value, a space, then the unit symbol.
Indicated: 0.3 kA
